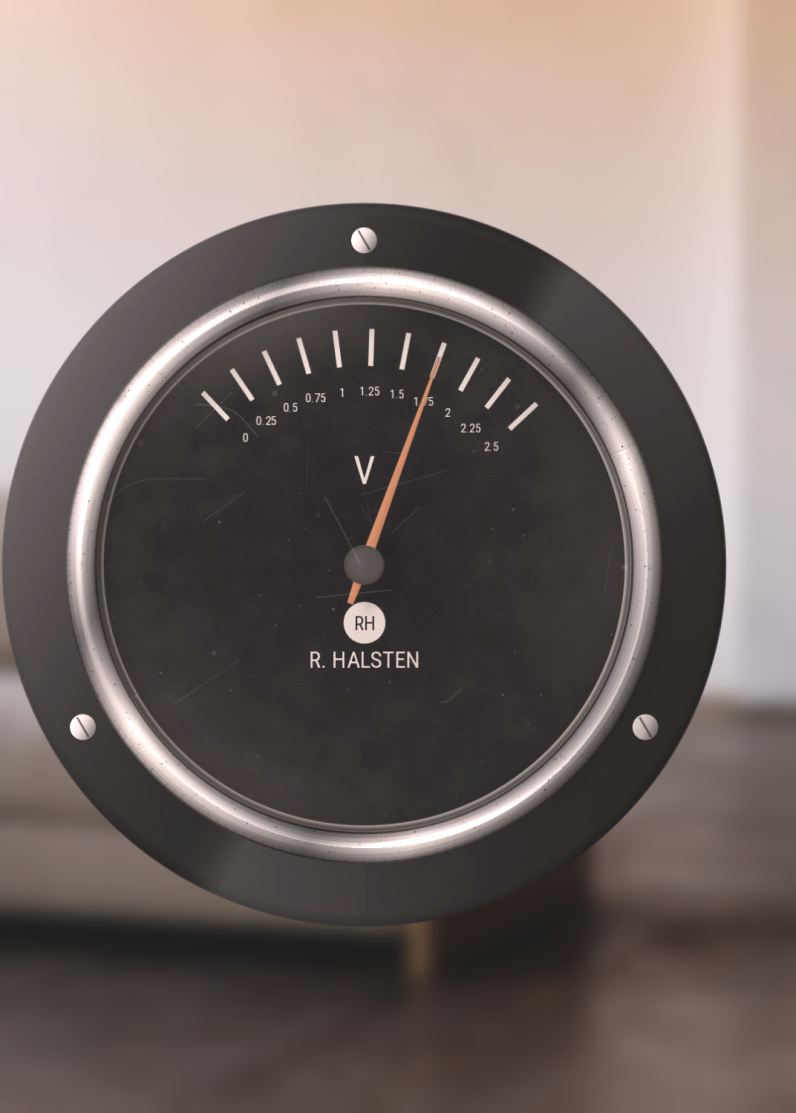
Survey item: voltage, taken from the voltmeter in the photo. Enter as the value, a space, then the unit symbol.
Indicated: 1.75 V
